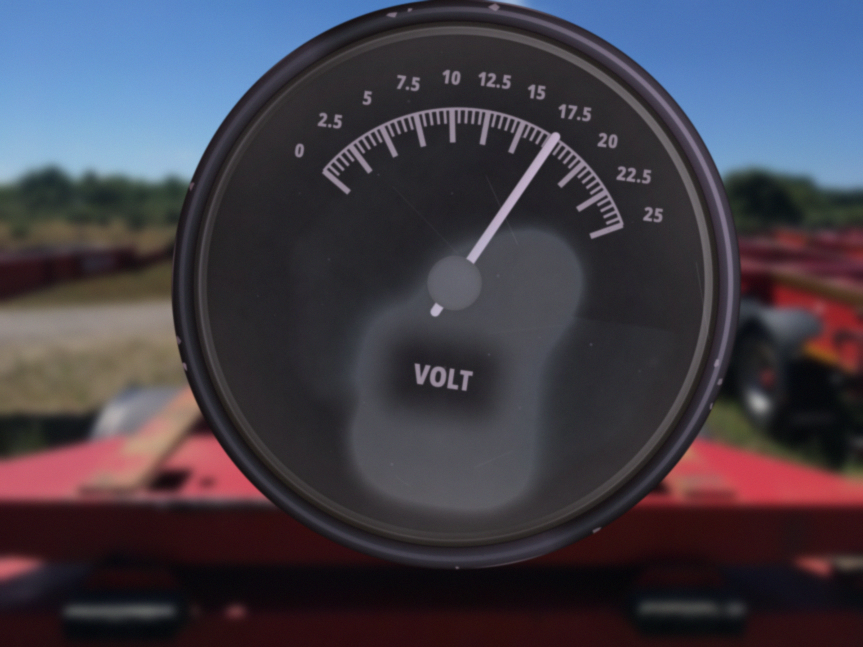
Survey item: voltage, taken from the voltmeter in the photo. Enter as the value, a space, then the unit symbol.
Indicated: 17.5 V
